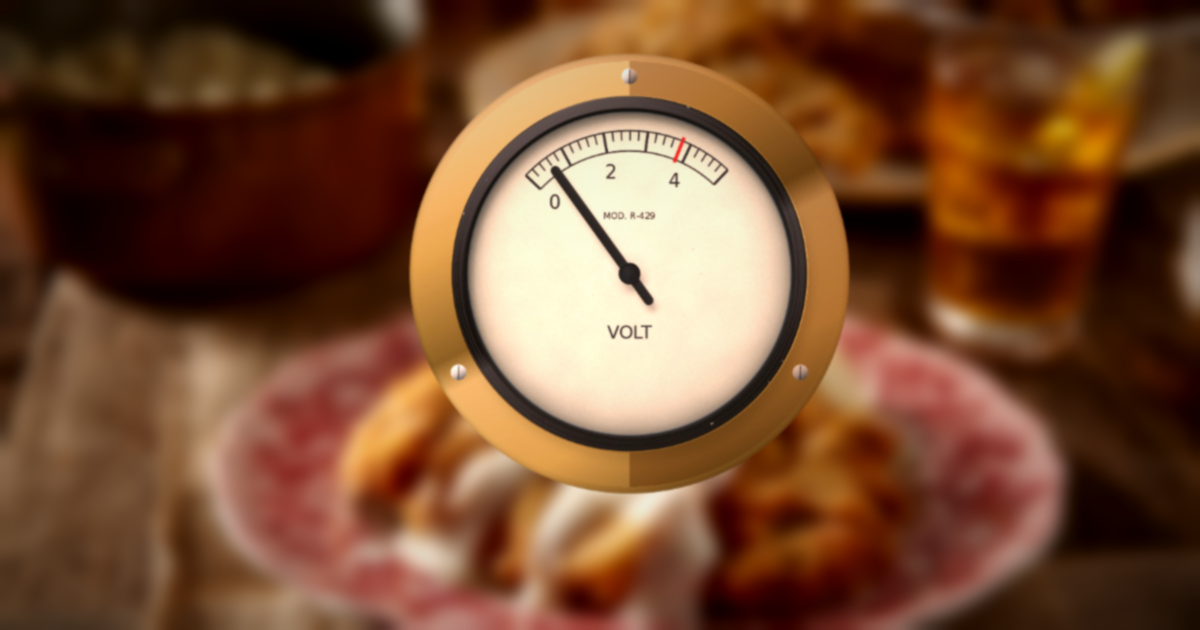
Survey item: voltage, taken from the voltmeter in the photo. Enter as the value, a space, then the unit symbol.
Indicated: 0.6 V
